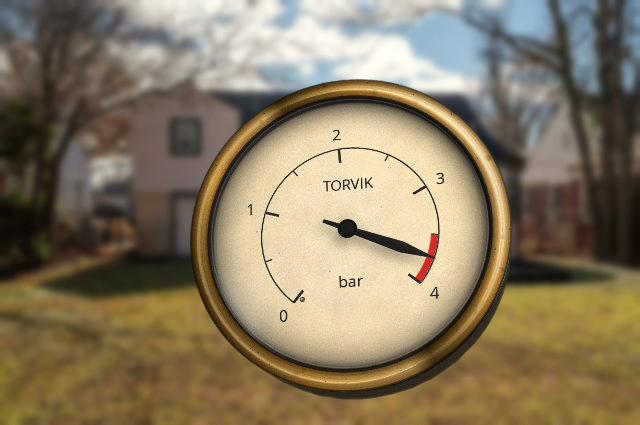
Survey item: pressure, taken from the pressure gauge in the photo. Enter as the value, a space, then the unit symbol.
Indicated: 3.75 bar
